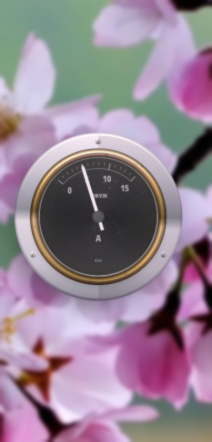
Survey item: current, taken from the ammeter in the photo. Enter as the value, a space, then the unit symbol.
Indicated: 5 A
